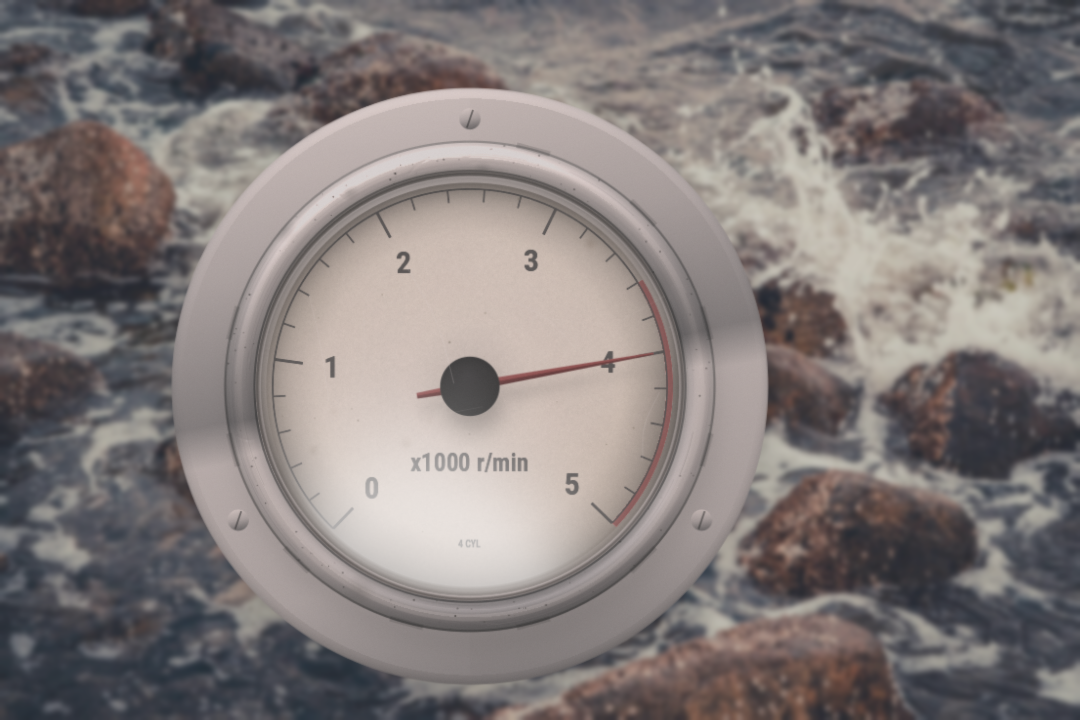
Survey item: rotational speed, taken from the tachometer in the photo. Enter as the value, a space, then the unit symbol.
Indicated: 4000 rpm
